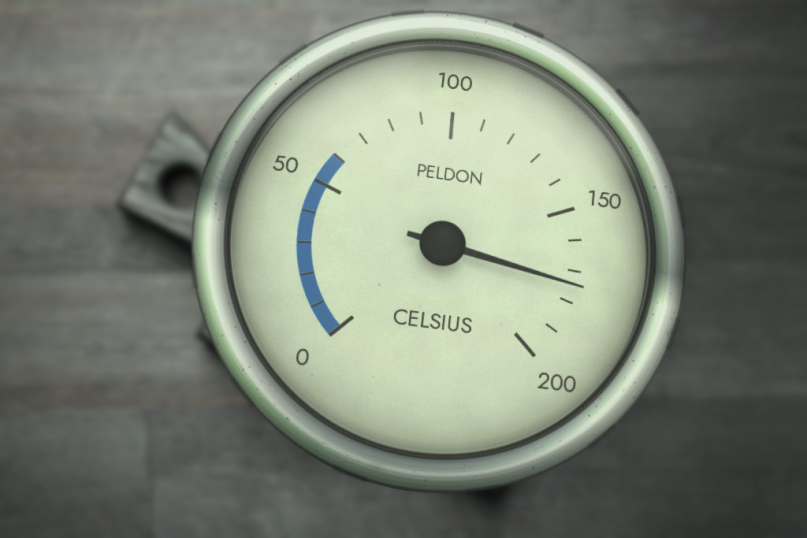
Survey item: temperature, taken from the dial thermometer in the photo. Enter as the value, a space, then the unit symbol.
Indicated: 175 °C
